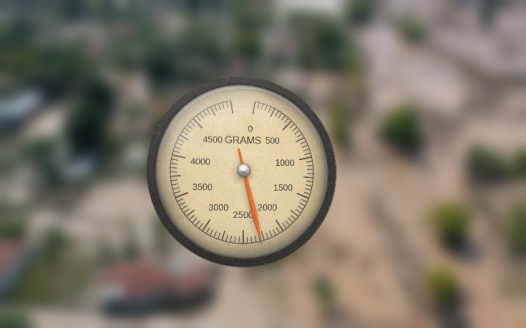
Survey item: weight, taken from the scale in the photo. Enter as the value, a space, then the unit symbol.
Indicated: 2300 g
